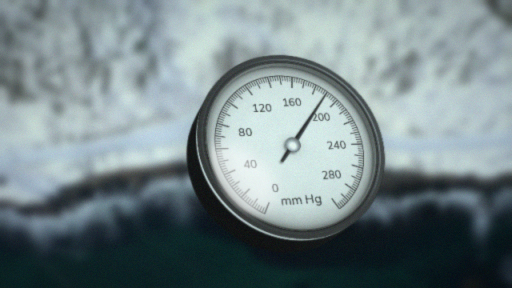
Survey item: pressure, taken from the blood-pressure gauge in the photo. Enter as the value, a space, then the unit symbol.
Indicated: 190 mmHg
